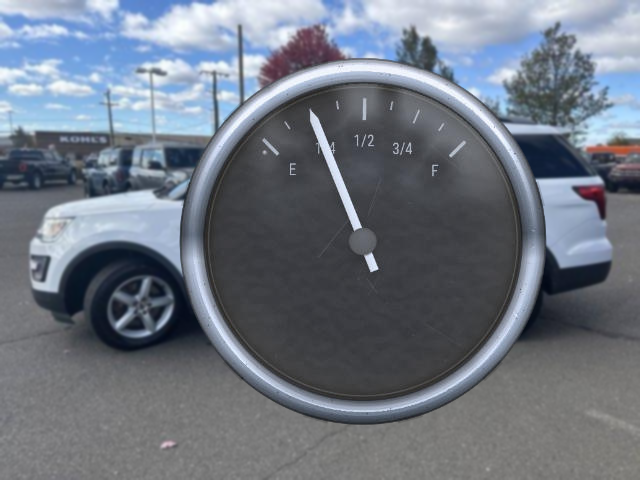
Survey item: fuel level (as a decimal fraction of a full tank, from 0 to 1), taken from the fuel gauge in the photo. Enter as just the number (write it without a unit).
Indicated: 0.25
